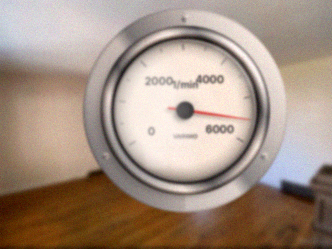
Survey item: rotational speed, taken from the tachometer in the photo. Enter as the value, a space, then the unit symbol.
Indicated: 5500 rpm
